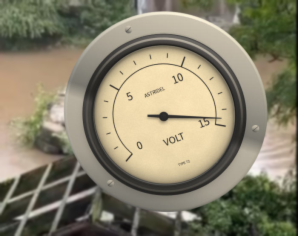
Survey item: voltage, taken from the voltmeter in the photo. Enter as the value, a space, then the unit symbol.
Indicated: 14.5 V
